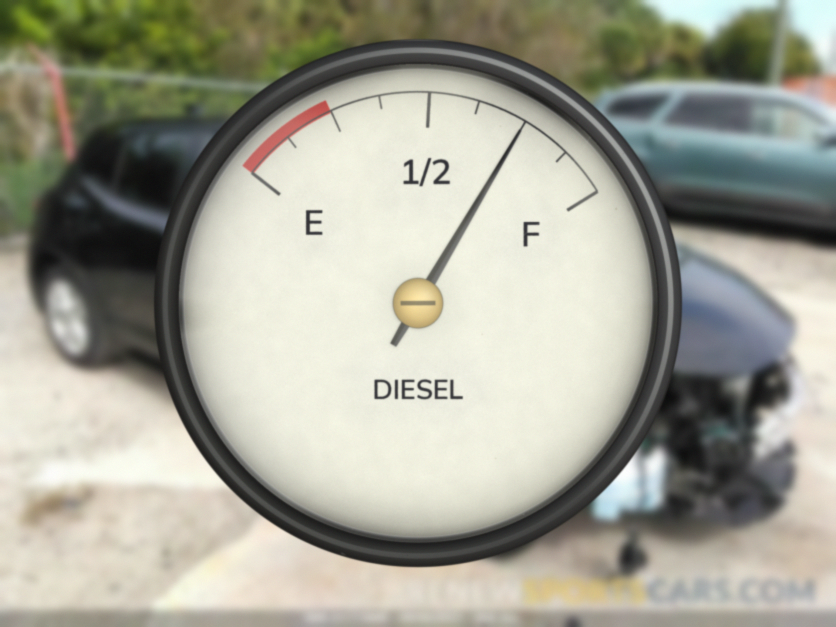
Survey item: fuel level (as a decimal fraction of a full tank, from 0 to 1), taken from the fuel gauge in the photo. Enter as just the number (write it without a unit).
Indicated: 0.75
